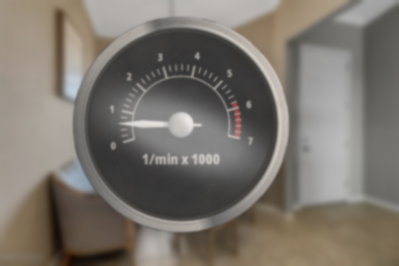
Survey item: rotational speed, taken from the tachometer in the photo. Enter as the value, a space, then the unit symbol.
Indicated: 600 rpm
